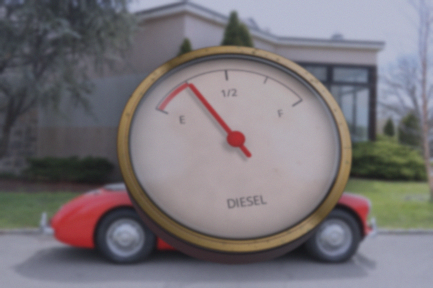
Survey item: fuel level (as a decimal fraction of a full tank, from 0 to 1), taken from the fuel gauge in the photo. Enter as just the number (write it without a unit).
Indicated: 0.25
